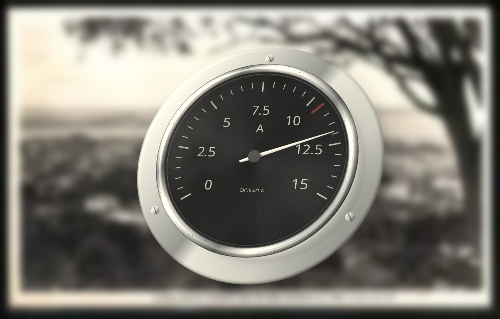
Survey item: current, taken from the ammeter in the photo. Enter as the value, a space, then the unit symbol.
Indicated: 12 A
